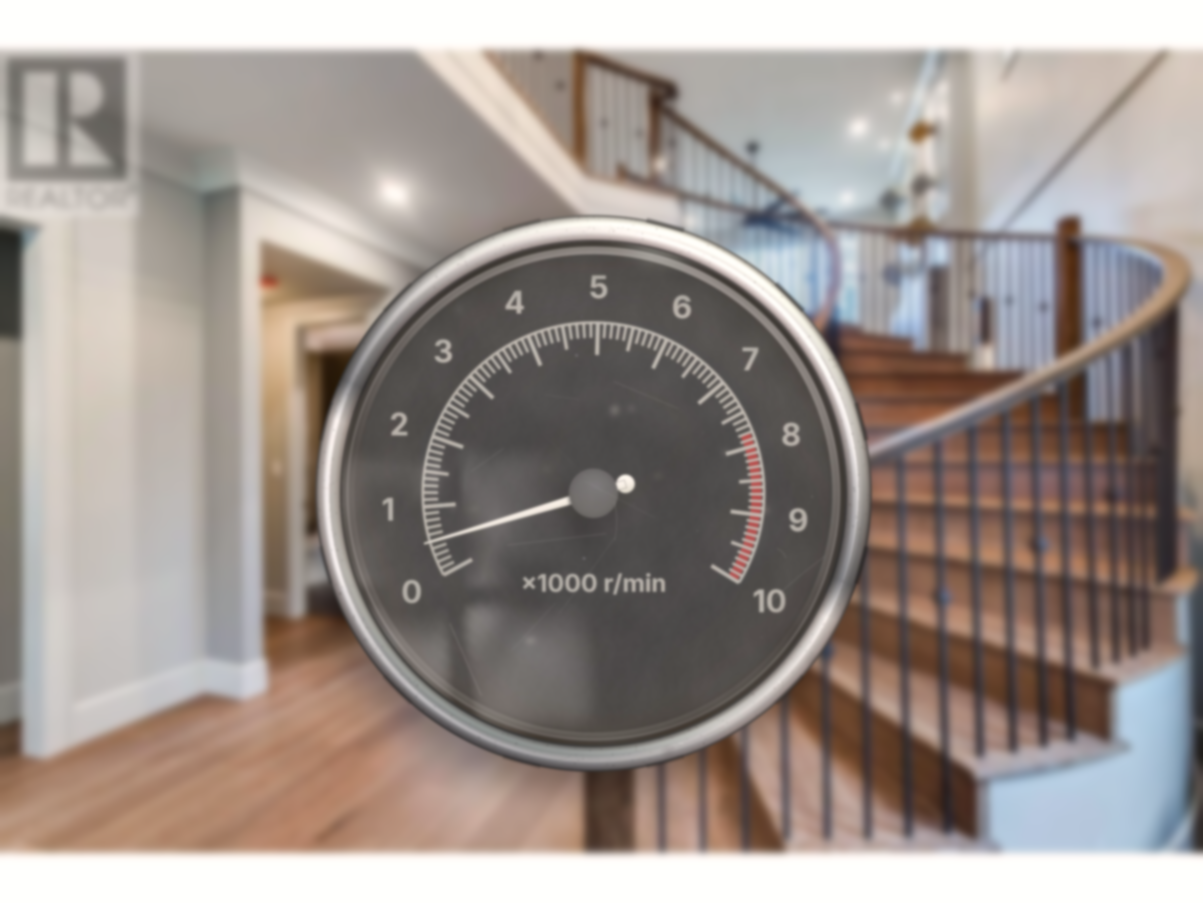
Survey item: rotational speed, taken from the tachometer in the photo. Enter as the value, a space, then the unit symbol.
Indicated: 500 rpm
